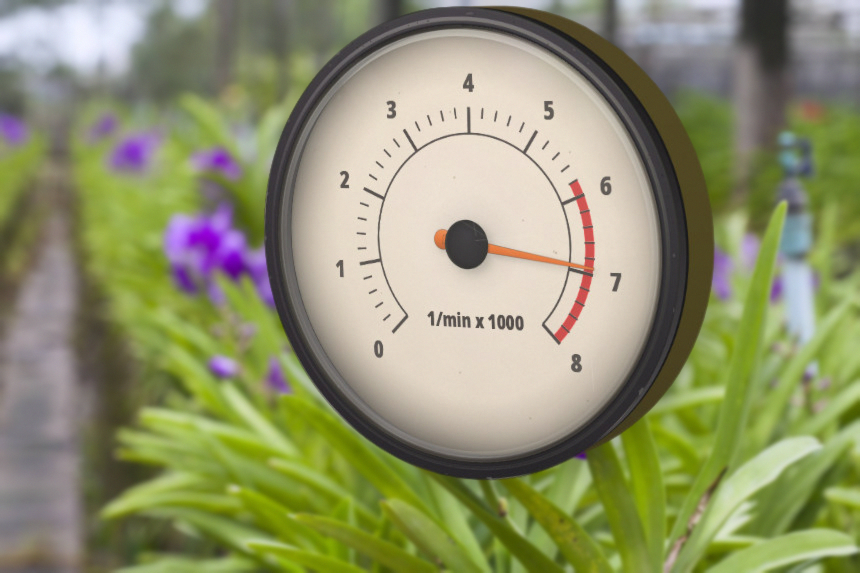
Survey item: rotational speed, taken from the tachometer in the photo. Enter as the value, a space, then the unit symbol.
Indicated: 6900 rpm
